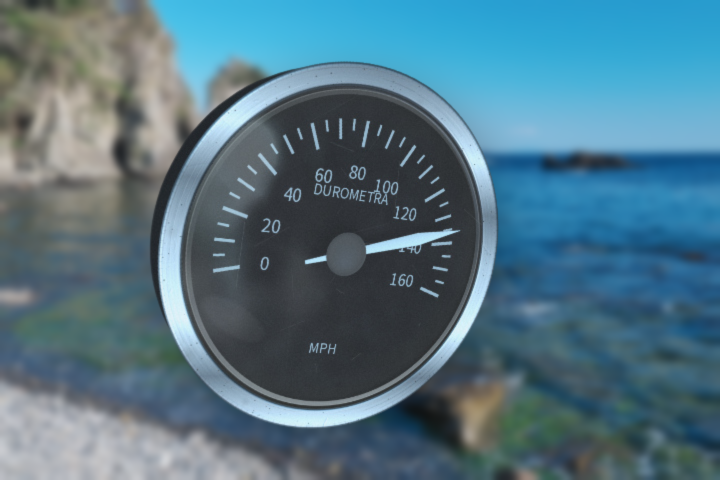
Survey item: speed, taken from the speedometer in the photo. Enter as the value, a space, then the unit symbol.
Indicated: 135 mph
